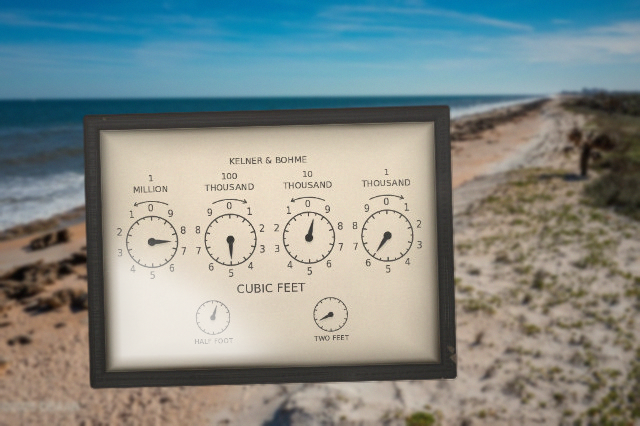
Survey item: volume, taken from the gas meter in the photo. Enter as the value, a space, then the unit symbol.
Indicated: 749600 ft³
